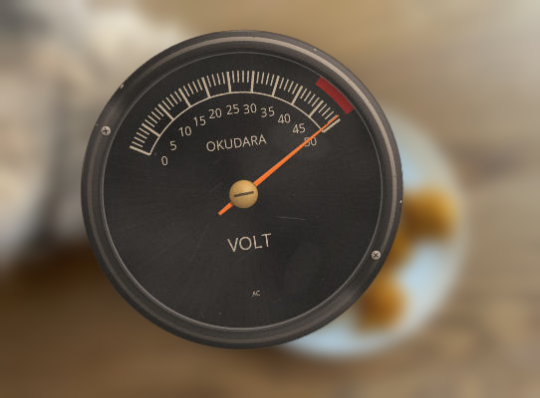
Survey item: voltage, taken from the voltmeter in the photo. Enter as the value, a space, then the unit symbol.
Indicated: 49 V
